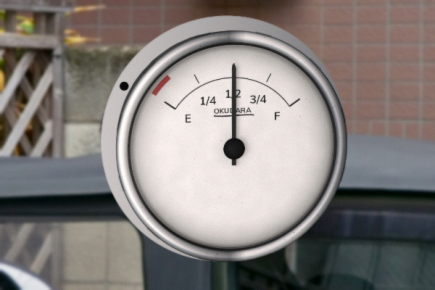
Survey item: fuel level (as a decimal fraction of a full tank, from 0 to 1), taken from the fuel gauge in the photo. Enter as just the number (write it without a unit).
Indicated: 0.5
